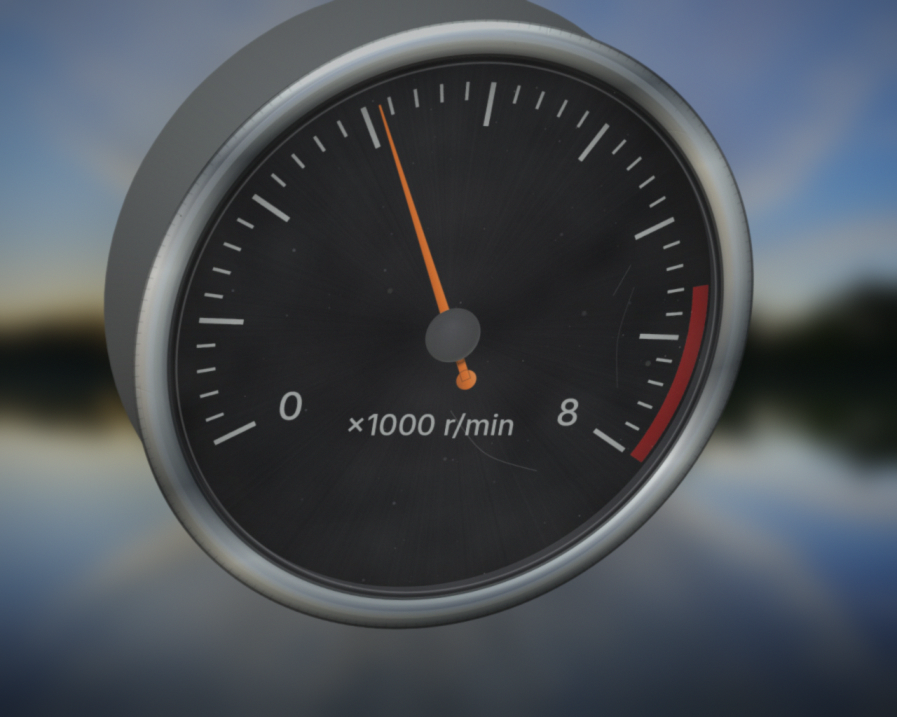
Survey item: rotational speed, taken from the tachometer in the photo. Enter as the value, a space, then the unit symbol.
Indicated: 3100 rpm
